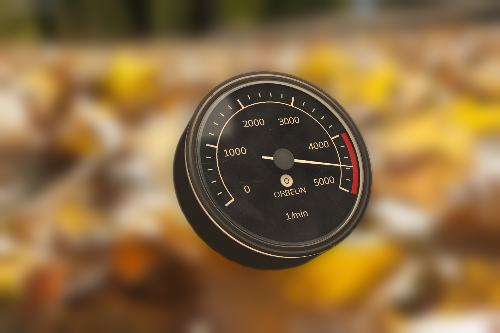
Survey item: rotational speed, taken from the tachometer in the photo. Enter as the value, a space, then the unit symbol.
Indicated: 4600 rpm
